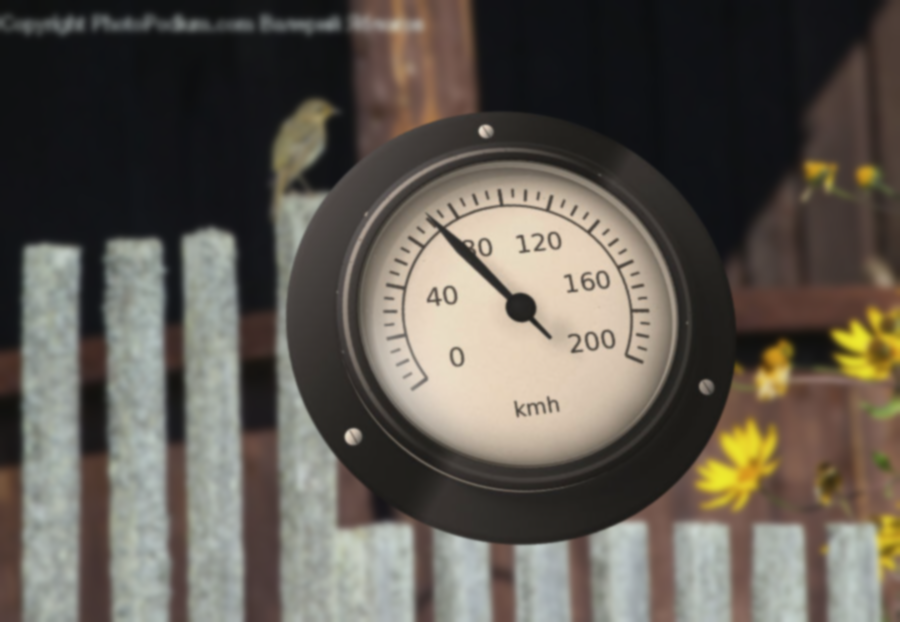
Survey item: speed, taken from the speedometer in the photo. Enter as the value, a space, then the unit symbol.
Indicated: 70 km/h
